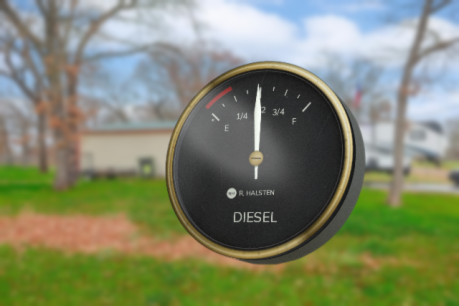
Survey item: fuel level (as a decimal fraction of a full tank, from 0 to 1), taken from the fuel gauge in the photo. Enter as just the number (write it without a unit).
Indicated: 0.5
